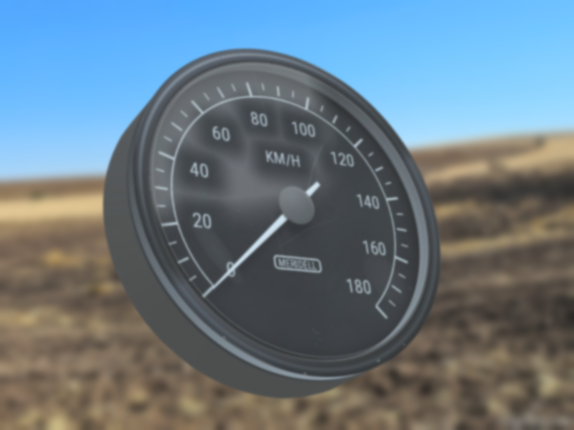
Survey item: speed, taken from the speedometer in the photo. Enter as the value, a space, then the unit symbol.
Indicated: 0 km/h
